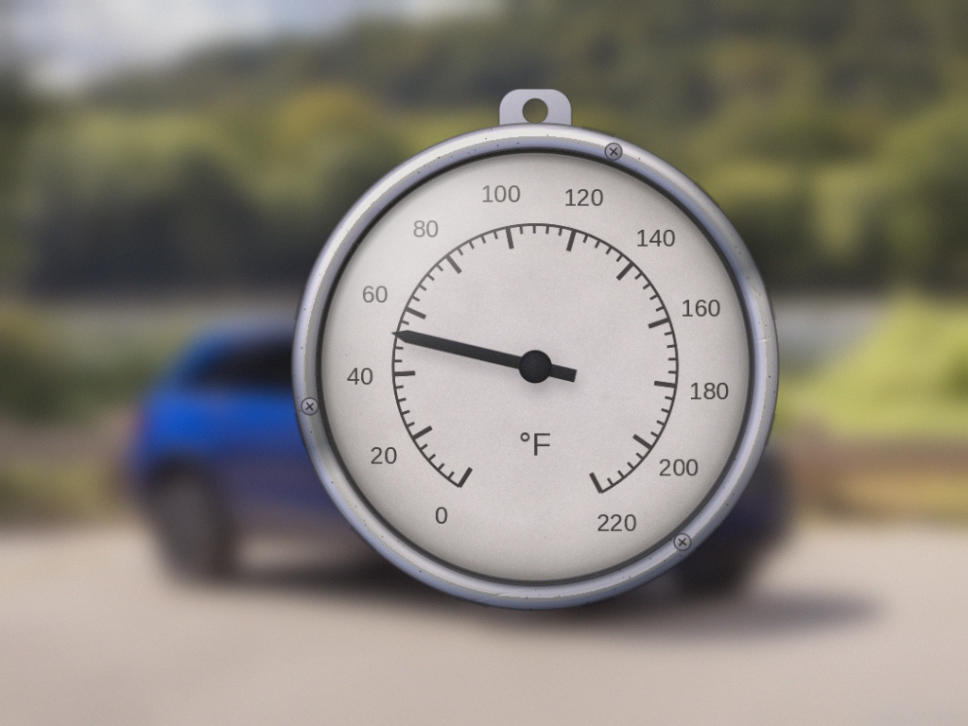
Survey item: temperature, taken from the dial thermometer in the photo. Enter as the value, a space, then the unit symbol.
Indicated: 52 °F
